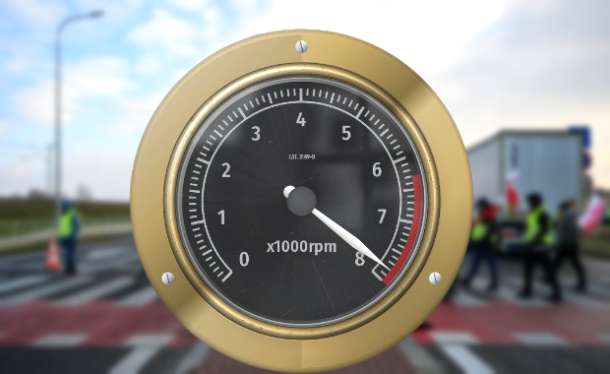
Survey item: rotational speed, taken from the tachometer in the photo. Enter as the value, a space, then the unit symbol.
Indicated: 7800 rpm
